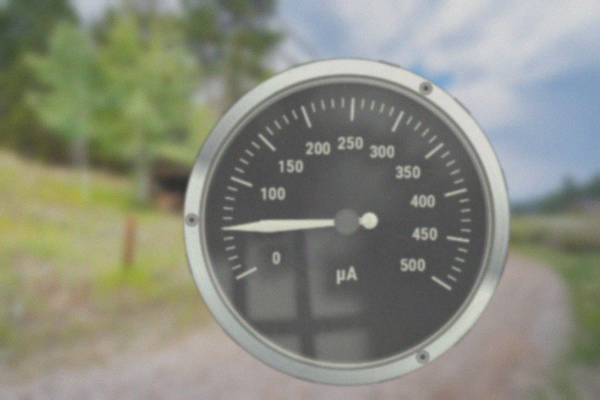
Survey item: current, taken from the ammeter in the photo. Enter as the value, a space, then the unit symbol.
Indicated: 50 µA
